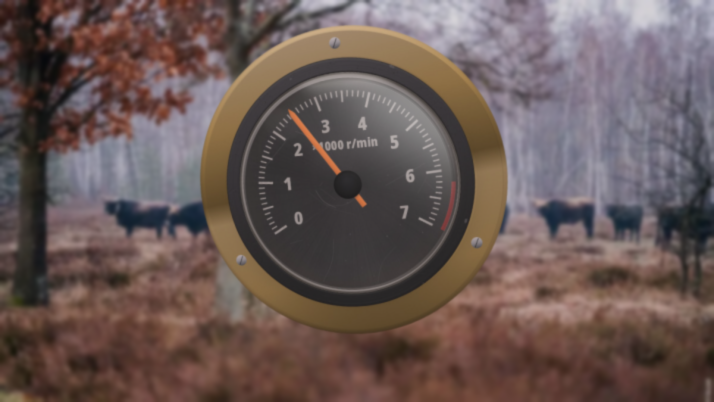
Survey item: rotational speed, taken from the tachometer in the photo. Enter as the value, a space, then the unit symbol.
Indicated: 2500 rpm
